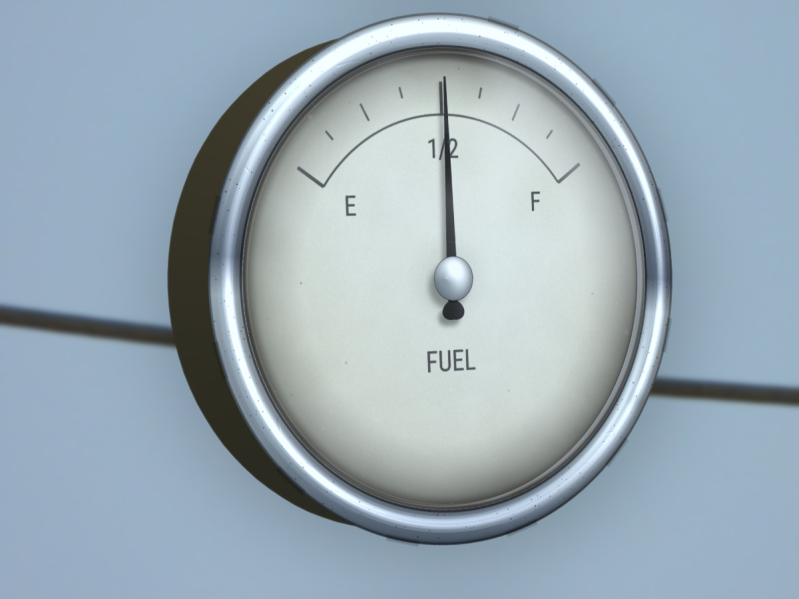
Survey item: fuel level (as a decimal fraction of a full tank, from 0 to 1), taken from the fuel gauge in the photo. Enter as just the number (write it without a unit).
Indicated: 0.5
